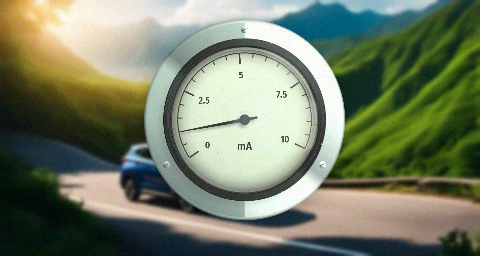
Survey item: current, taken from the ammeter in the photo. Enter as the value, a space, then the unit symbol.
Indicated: 1 mA
